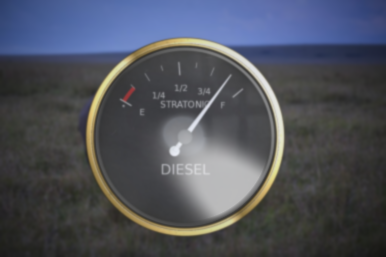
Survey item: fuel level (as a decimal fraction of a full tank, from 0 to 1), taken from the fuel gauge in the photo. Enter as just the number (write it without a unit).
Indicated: 0.875
